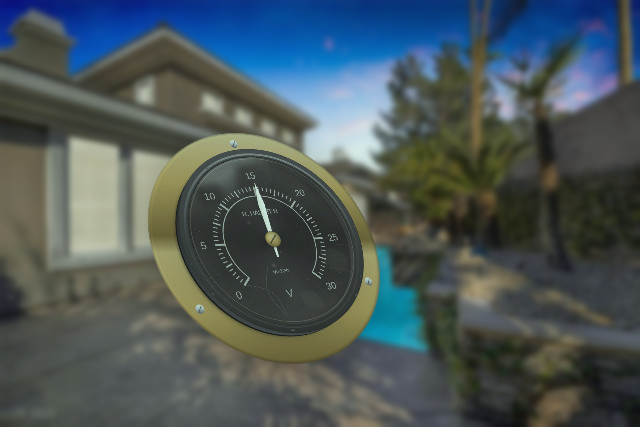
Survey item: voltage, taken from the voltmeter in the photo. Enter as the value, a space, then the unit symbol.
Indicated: 15 V
